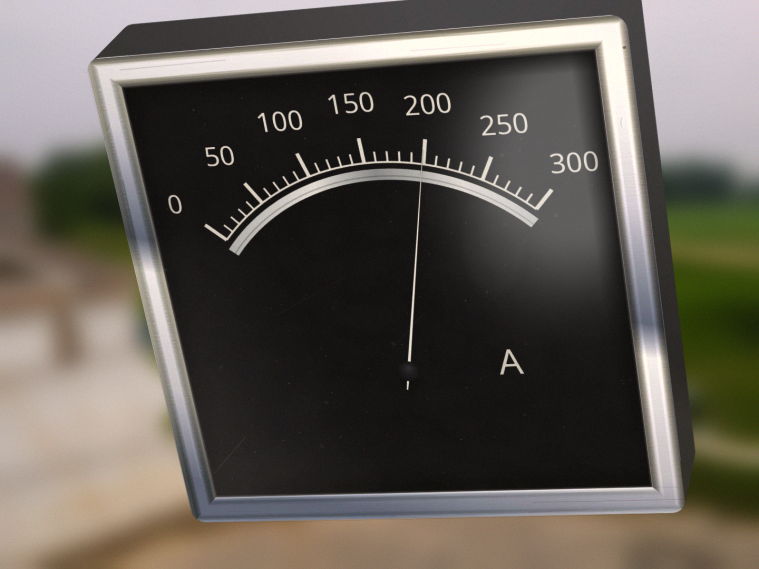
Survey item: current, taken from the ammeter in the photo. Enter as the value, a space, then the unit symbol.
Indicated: 200 A
